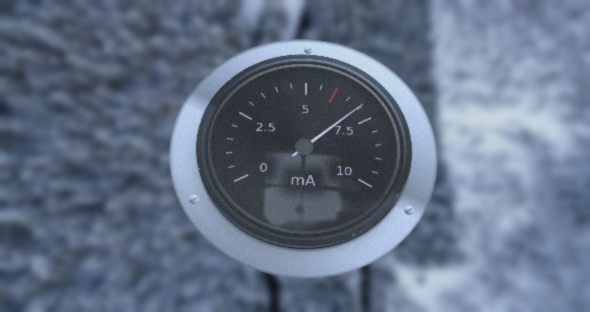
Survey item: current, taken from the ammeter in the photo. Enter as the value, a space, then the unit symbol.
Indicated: 7 mA
